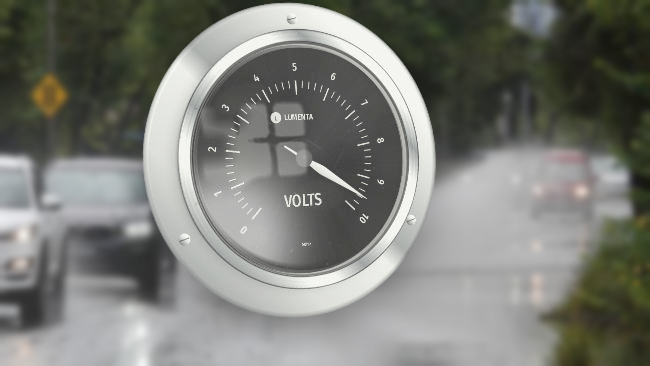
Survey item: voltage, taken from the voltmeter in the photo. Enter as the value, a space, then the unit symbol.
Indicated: 9.6 V
